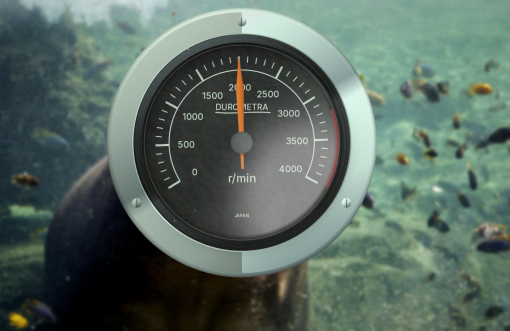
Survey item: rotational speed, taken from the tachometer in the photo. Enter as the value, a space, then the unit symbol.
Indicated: 2000 rpm
